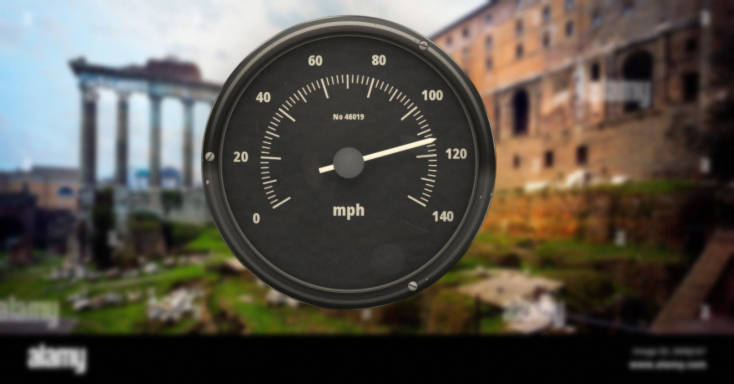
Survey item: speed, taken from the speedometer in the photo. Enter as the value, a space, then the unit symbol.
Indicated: 114 mph
